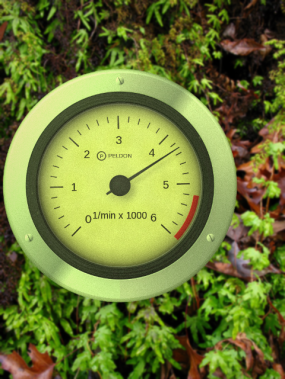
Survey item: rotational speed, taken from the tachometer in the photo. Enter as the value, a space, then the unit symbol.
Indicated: 4300 rpm
